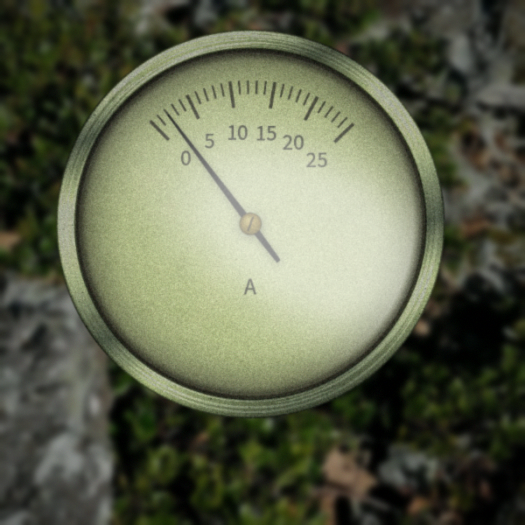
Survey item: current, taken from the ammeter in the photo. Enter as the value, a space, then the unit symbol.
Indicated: 2 A
